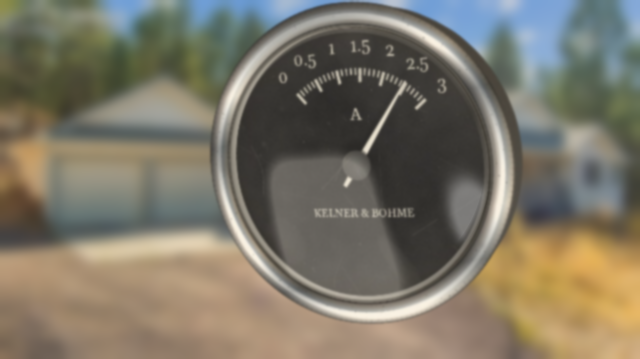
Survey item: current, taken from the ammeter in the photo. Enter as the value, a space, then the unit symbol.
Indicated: 2.5 A
